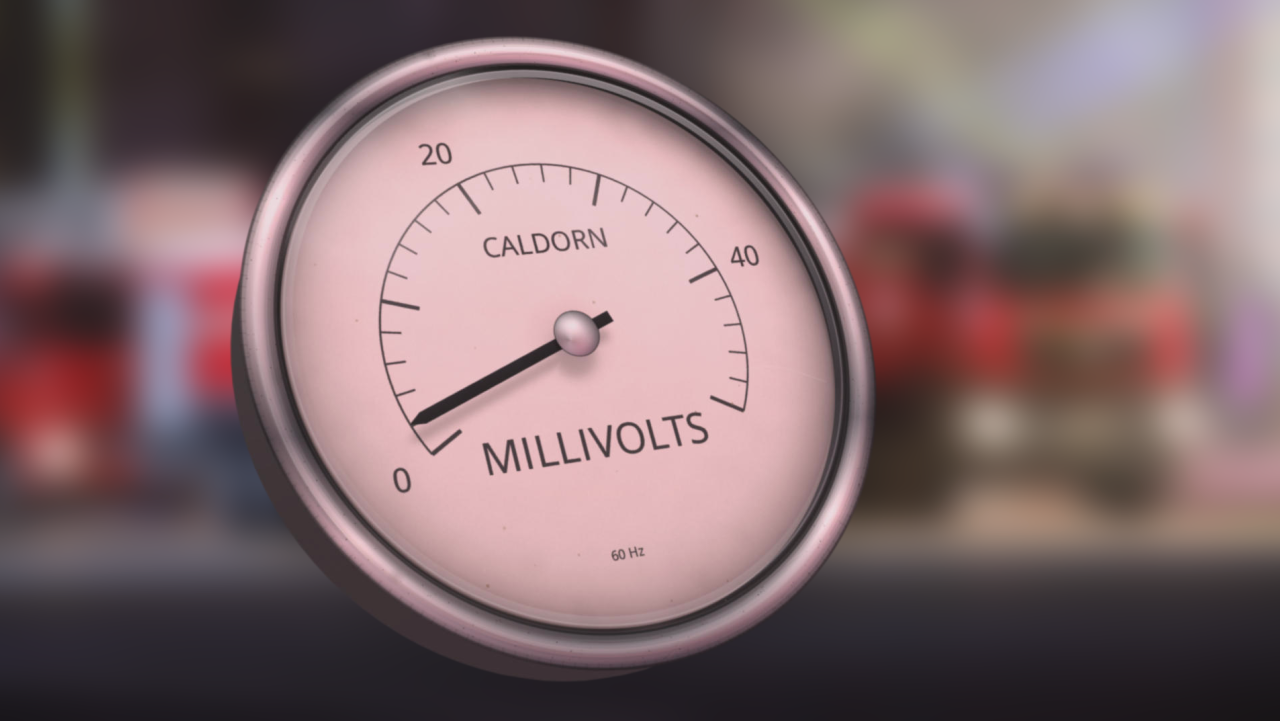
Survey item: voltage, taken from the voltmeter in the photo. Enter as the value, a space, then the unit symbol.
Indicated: 2 mV
